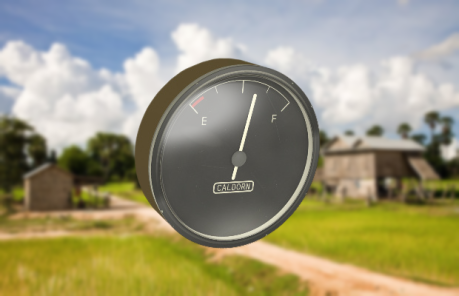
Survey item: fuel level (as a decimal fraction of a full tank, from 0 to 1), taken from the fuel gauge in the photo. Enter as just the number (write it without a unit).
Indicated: 0.625
